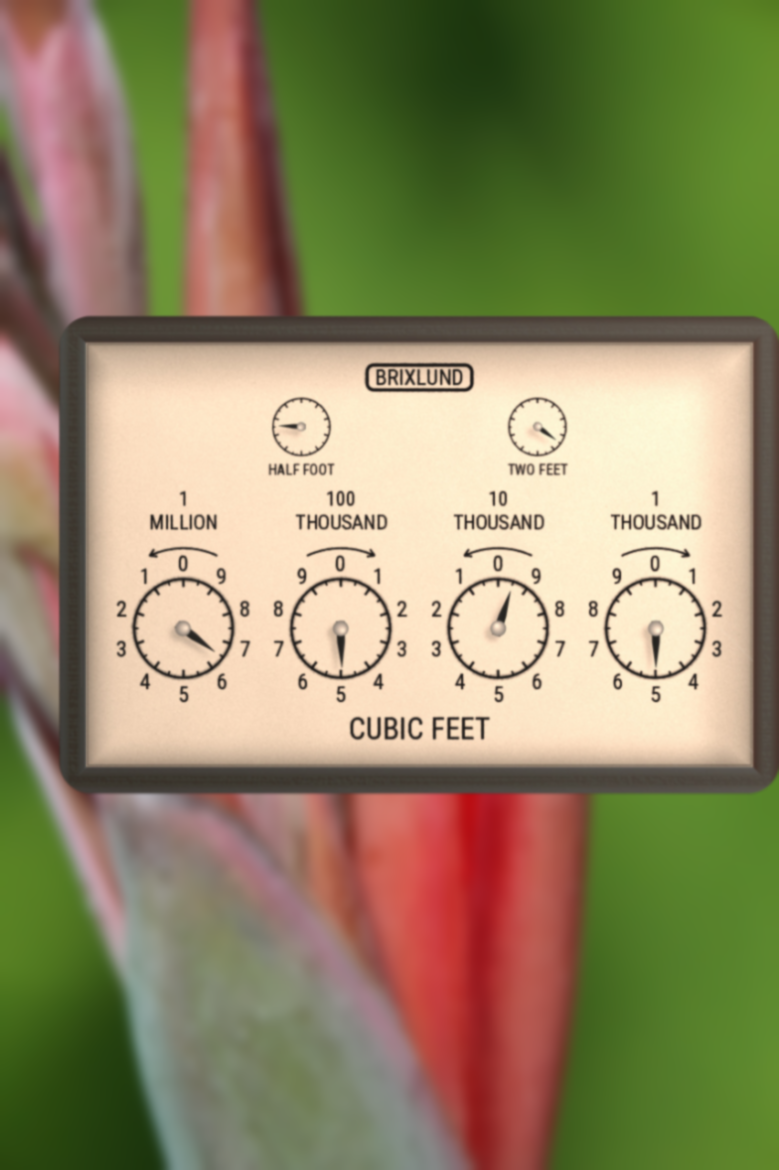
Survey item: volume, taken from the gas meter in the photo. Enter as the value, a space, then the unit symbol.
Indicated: 649500 ft³
